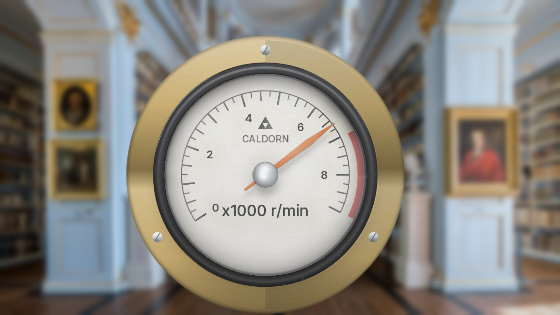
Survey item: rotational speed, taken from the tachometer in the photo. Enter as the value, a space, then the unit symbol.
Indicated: 6625 rpm
